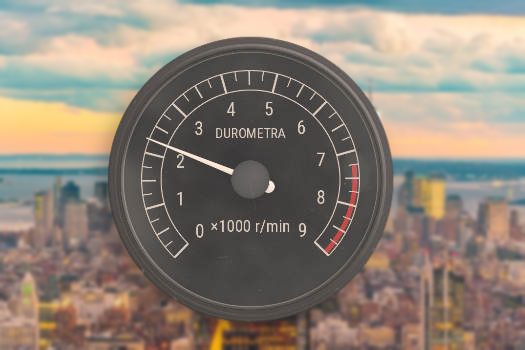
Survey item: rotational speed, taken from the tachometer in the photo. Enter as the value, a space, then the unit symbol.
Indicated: 2250 rpm
